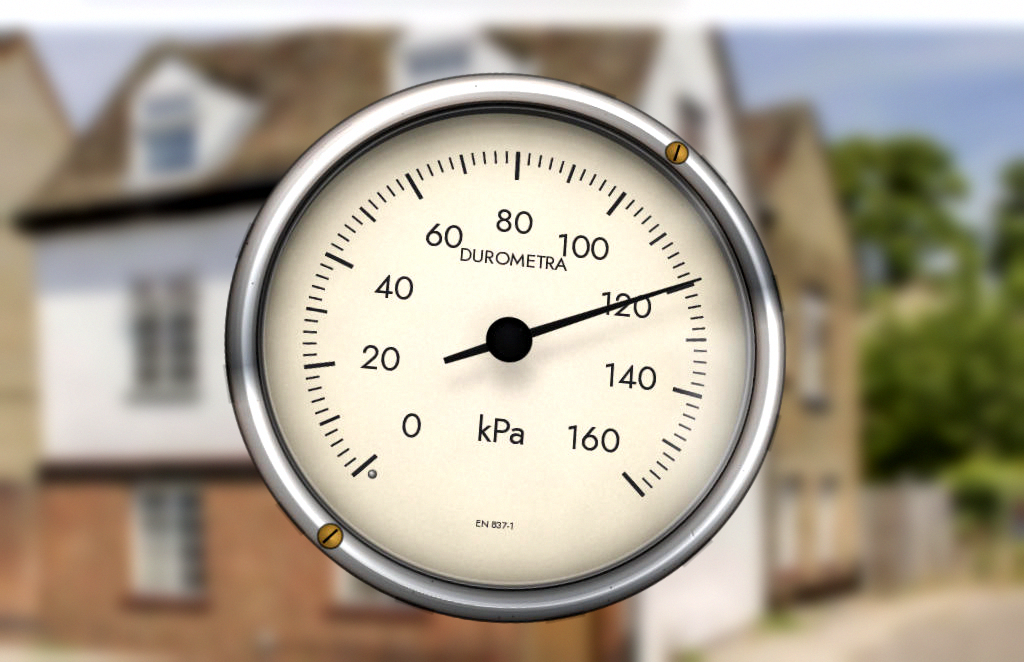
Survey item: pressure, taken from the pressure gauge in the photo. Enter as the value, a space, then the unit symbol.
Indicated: 120 kPa
